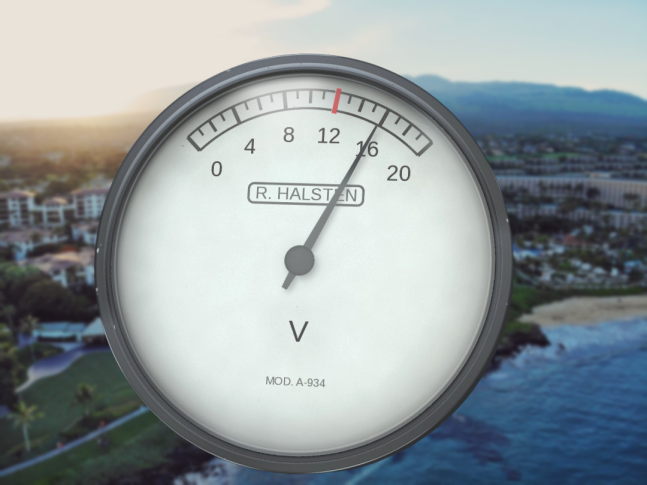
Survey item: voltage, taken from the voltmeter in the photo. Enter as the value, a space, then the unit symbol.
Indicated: 16 V
